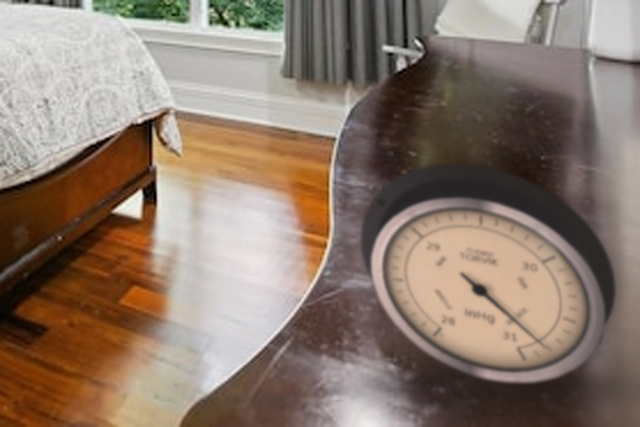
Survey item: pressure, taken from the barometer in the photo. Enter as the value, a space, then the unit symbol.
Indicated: 30.8 inHg
